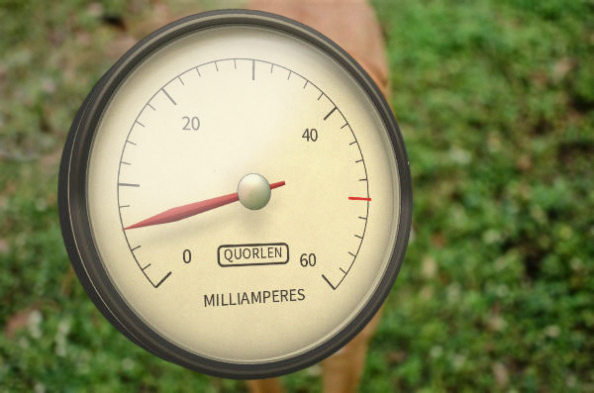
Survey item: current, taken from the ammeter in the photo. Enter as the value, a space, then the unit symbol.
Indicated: 6 mA
